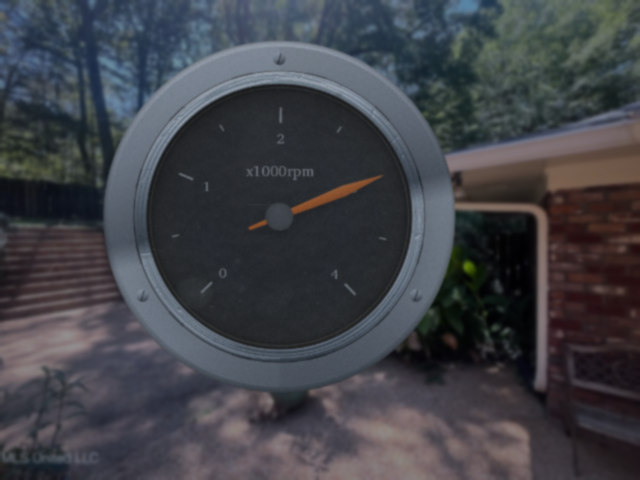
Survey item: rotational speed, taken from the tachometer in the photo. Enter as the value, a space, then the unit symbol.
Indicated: 3000 rpm
